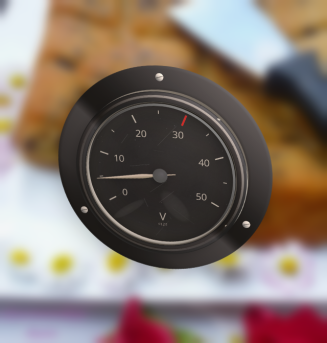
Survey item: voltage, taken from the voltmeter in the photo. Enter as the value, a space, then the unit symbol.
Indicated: 5 V
